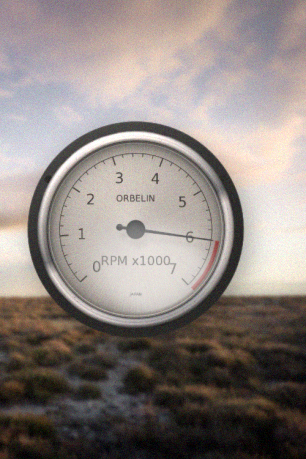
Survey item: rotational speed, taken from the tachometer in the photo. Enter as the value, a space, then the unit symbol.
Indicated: 6000 rpm
